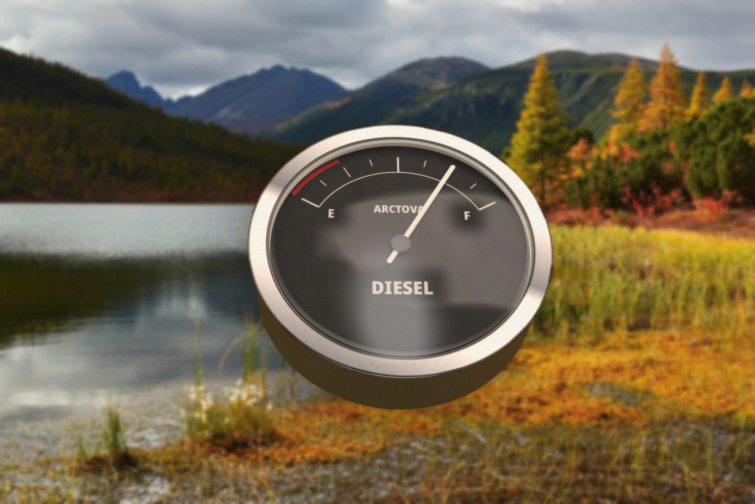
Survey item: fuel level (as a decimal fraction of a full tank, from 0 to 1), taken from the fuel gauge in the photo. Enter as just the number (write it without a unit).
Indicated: 0.75
